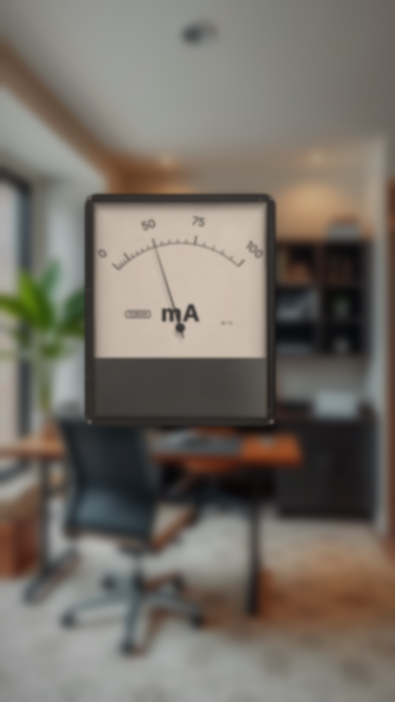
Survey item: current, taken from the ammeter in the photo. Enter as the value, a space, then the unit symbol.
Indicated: 50 mA
